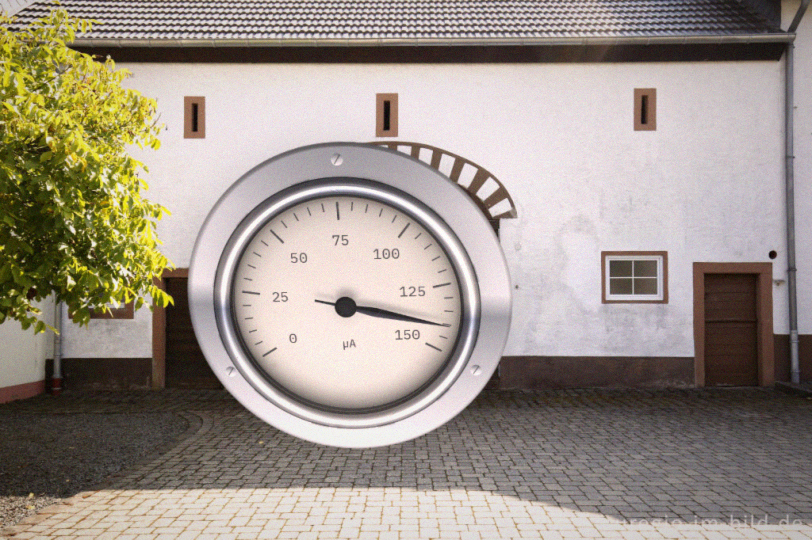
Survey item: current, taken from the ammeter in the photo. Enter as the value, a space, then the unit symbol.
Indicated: 140 µA
